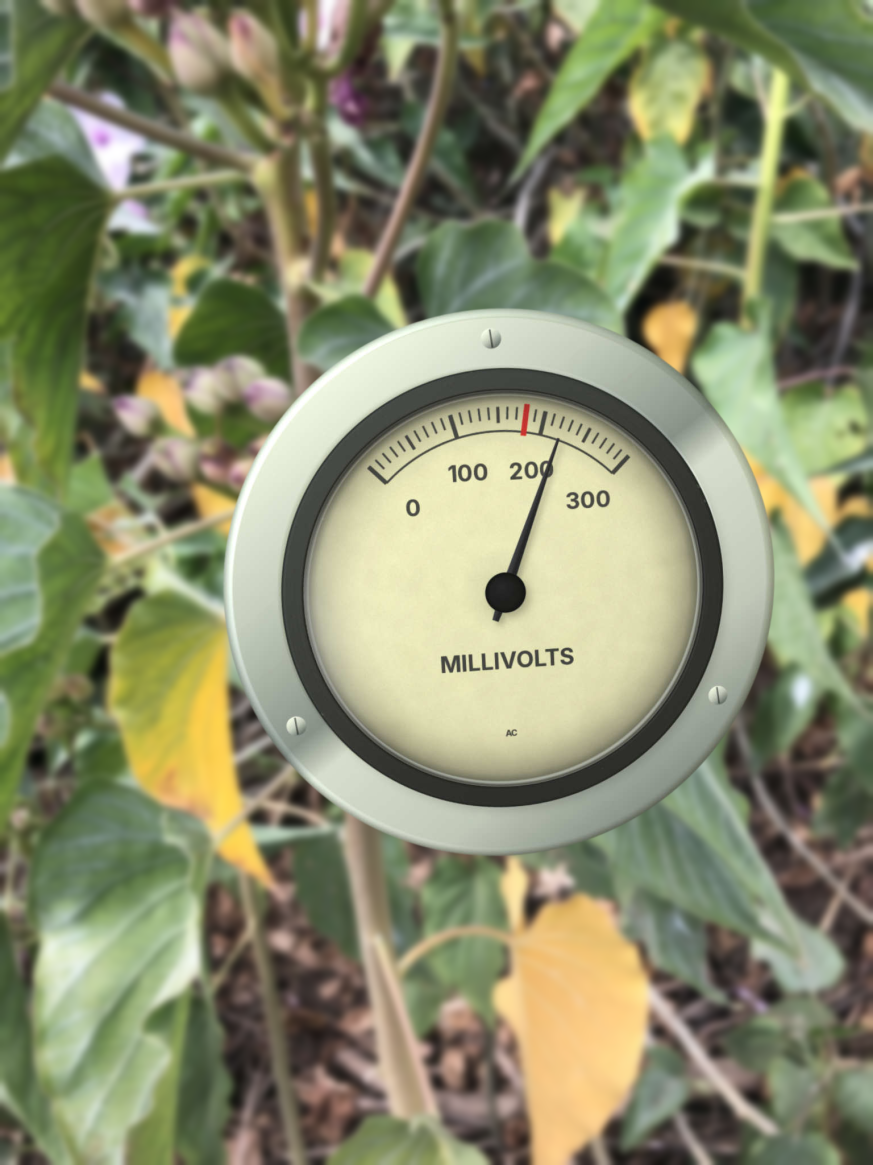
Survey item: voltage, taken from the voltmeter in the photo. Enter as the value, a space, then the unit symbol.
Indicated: 220 mV
